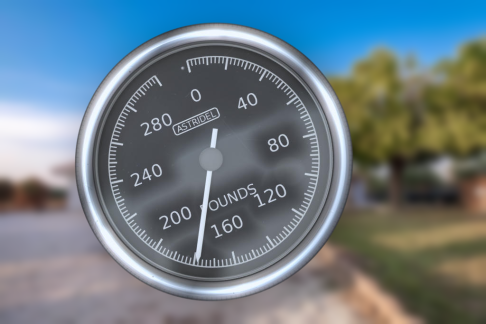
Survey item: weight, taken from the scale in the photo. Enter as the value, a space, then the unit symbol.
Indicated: 178 lb
